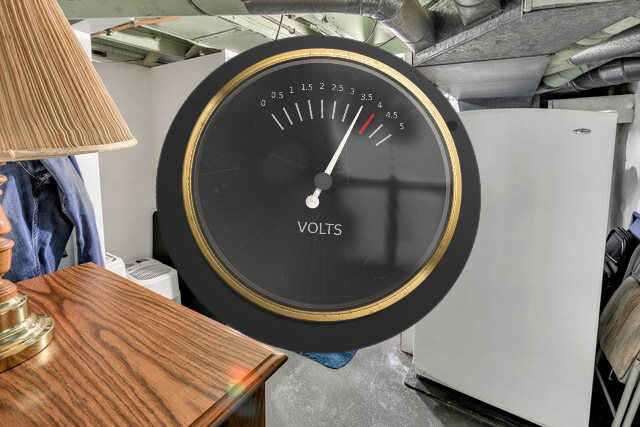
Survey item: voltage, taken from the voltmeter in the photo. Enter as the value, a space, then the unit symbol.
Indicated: 3.5 V
